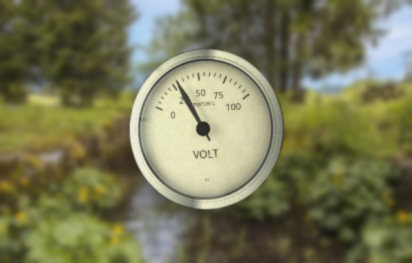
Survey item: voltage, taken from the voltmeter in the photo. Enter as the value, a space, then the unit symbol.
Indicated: 30 V
